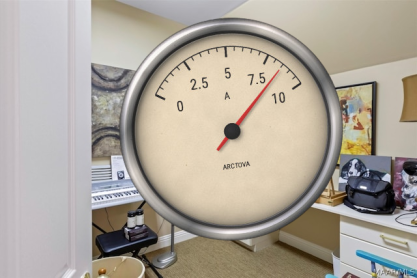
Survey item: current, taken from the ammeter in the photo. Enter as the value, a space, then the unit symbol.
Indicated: 8.5 A
